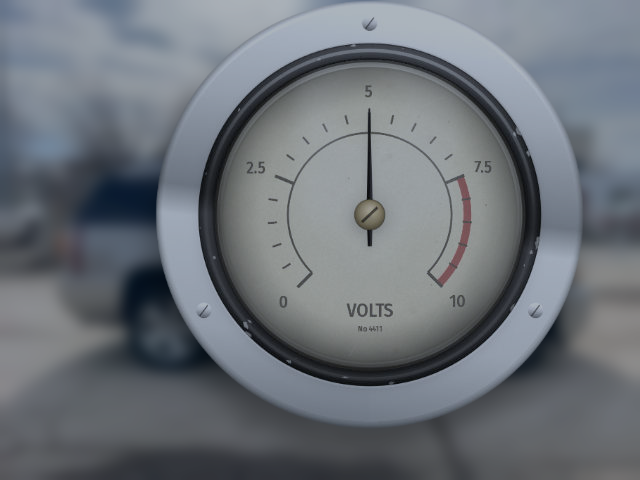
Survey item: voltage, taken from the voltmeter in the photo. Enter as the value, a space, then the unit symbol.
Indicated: 5 V
